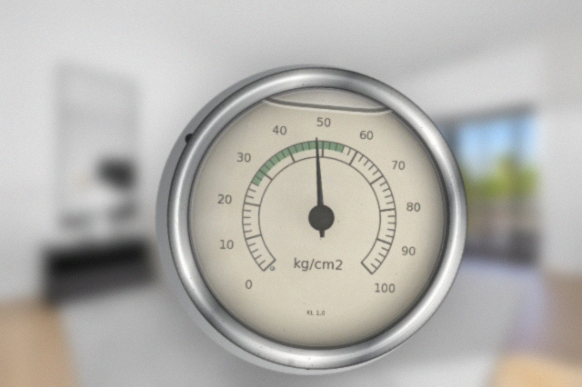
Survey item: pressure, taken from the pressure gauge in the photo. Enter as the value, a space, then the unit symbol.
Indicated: 48 kg/cm²
